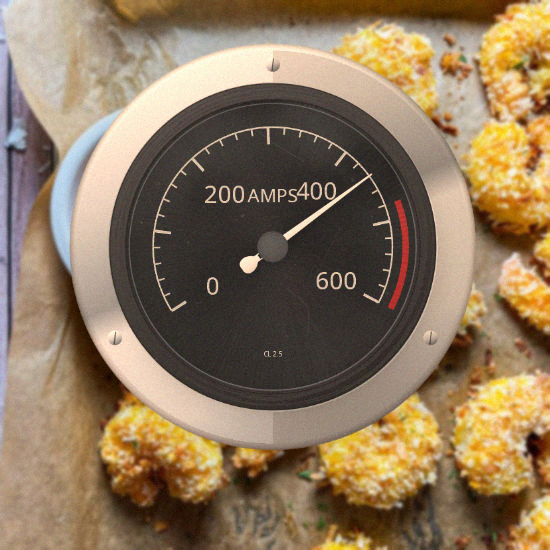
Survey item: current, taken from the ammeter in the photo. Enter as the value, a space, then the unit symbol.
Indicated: 440 A
